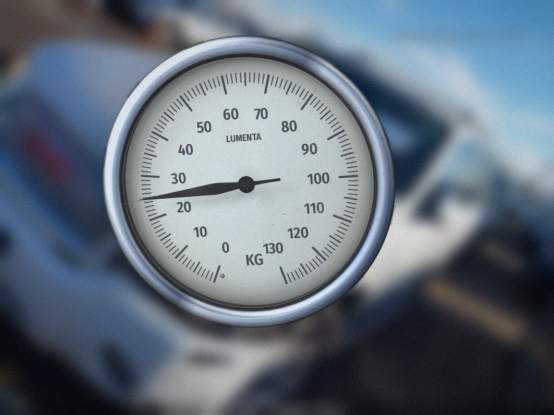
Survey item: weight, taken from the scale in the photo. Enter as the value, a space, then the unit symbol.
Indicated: 25 kg
